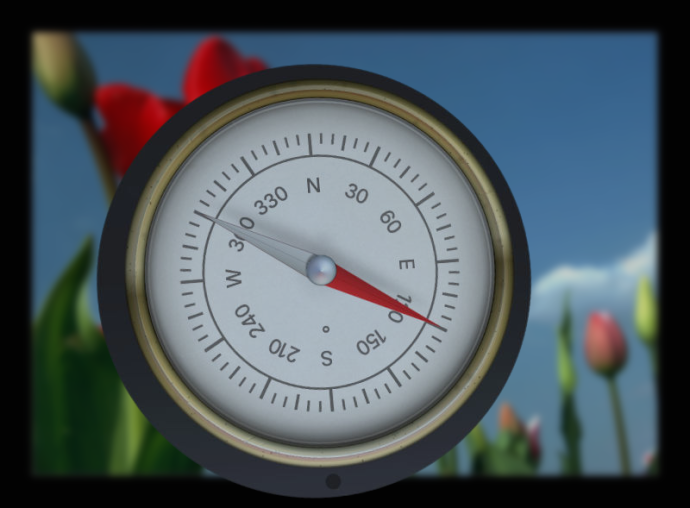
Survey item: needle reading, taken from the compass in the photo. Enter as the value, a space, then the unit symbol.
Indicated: 120 °
